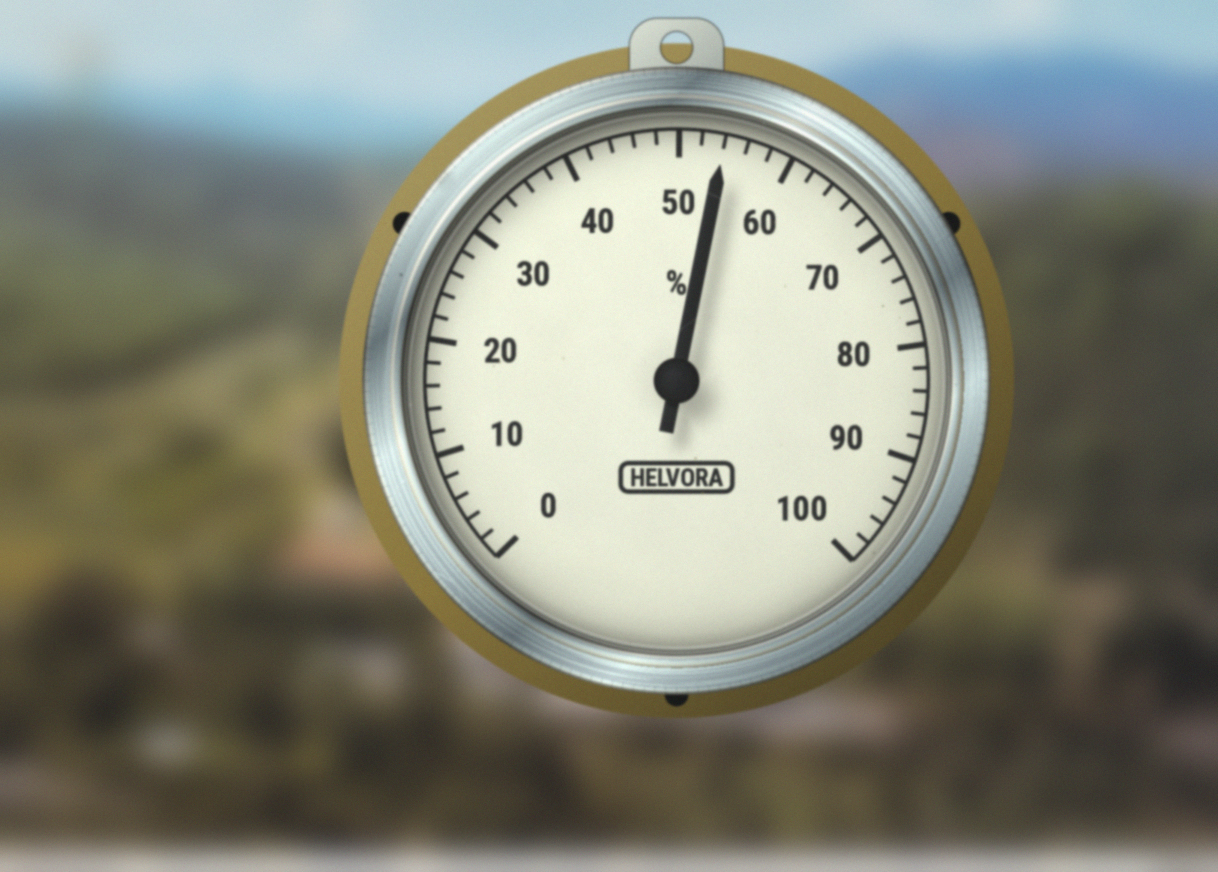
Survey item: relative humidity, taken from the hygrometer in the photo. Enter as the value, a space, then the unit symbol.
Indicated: 54 %
